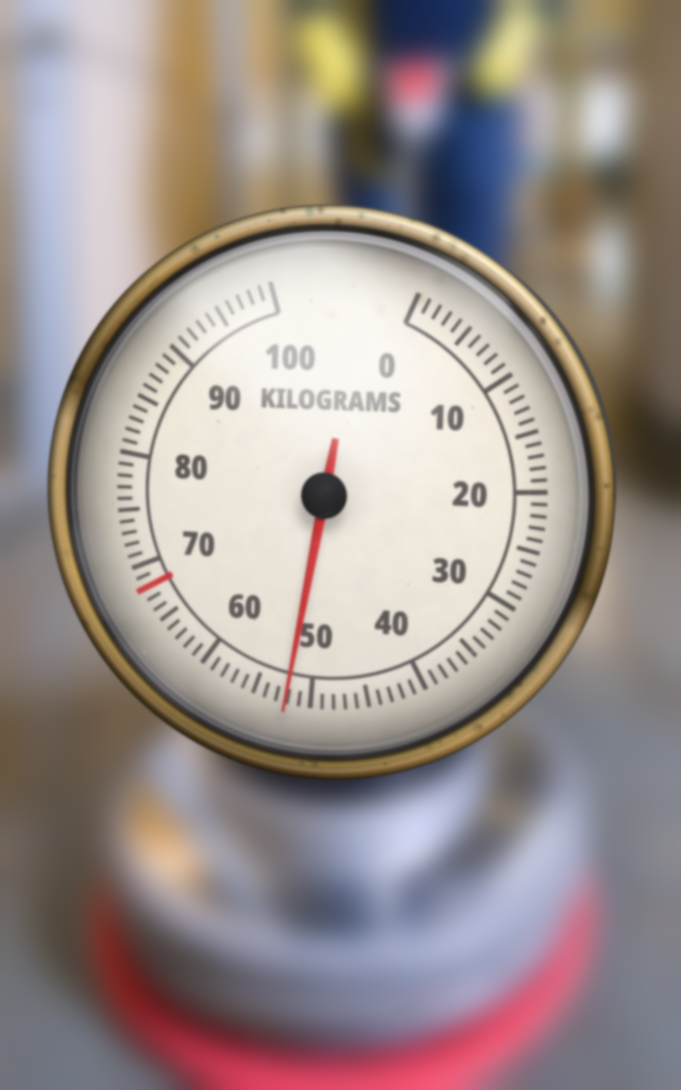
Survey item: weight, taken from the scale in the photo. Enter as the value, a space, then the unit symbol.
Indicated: 52 kg
